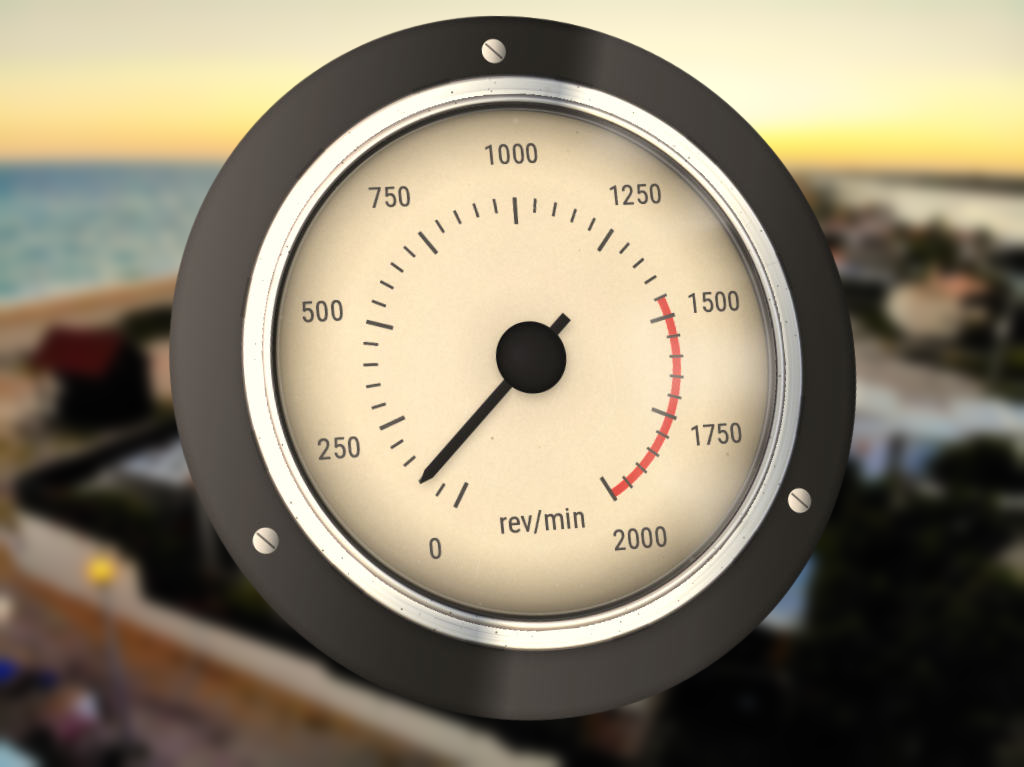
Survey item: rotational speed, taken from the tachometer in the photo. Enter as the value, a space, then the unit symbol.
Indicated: 100 rpm
